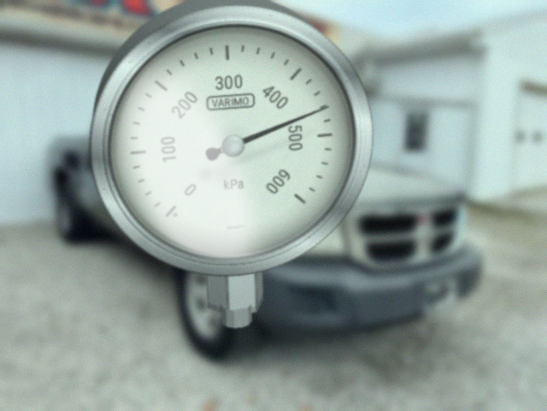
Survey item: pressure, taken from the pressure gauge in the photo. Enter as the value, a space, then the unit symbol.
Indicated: 460 kPa
